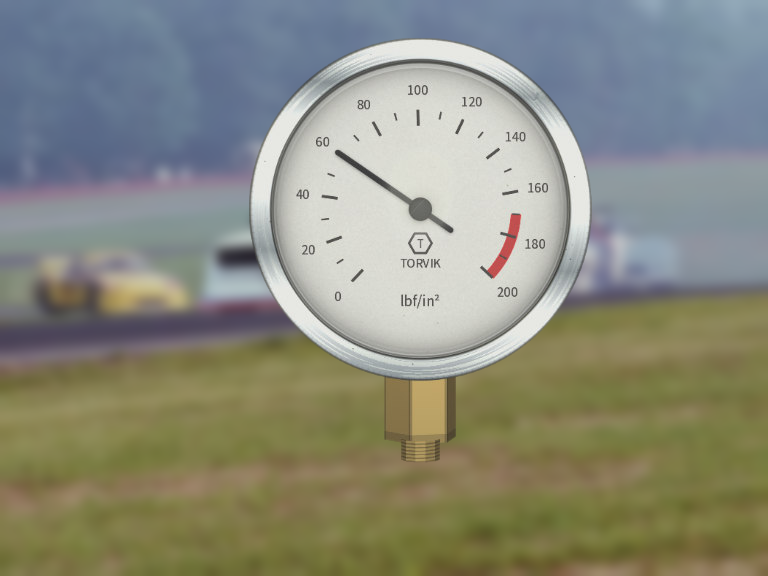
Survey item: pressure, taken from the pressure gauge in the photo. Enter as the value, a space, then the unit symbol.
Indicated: 60 psi
